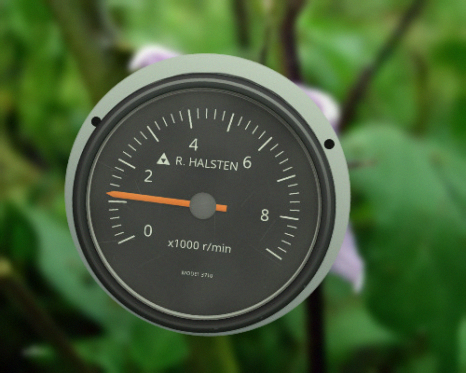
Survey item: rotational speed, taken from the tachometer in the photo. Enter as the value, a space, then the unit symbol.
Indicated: 1200 rpm
